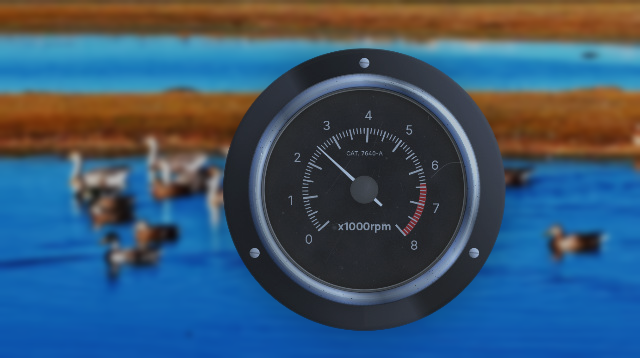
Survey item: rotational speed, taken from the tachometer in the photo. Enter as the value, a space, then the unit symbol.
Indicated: 2500 rpm
